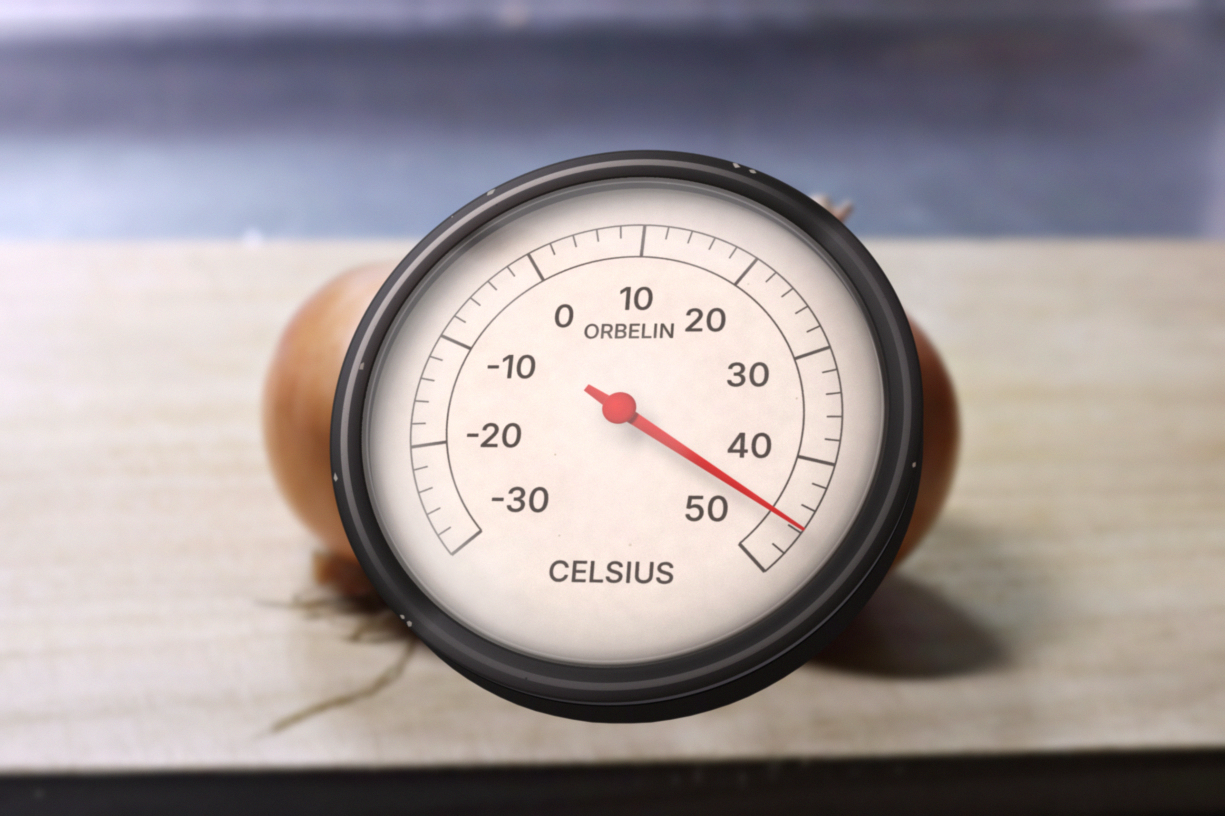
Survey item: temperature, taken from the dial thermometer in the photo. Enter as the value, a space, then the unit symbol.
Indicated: 46 °C
